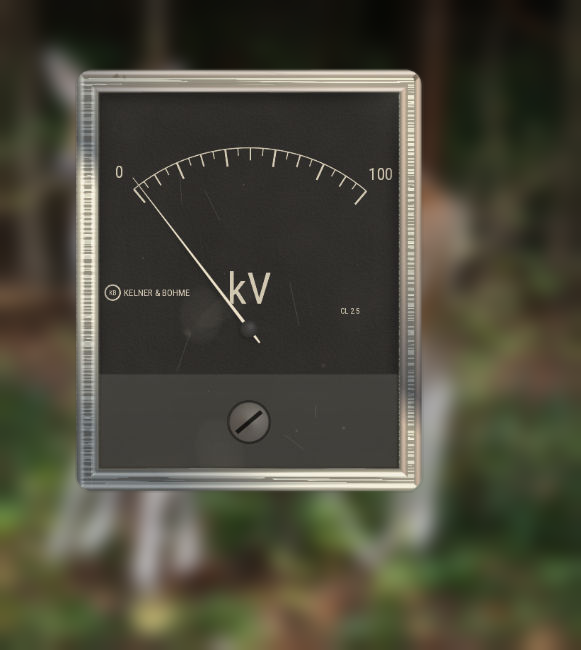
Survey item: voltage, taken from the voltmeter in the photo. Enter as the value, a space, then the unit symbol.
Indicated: 2.5 kV
